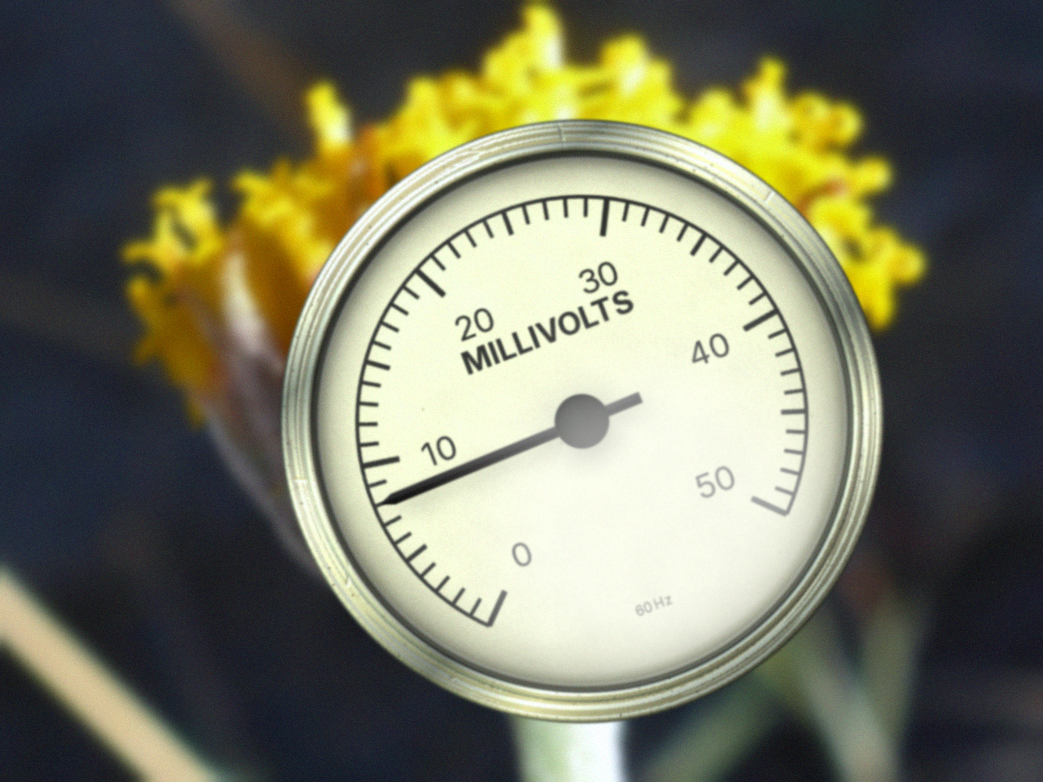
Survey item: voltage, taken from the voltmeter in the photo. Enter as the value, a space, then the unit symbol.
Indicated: 8 mV
